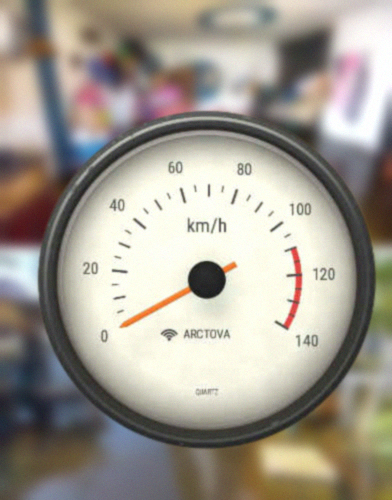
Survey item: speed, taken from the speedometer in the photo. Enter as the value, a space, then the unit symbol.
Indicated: 0 km/h
